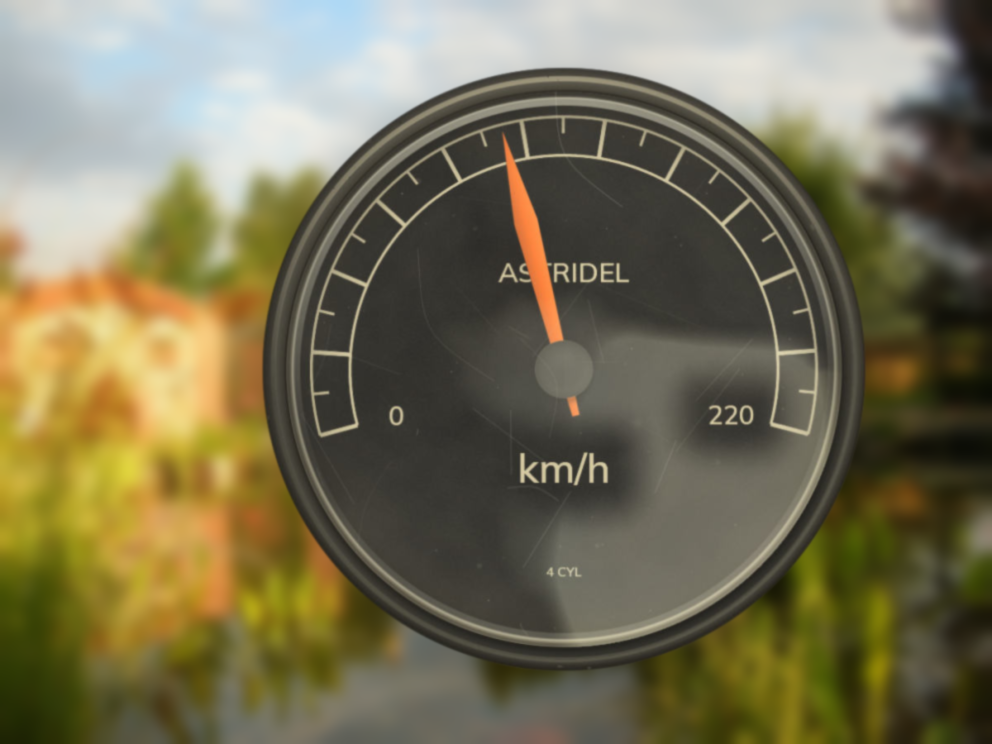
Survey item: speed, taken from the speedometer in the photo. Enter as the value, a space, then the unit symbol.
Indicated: 95 km/h
